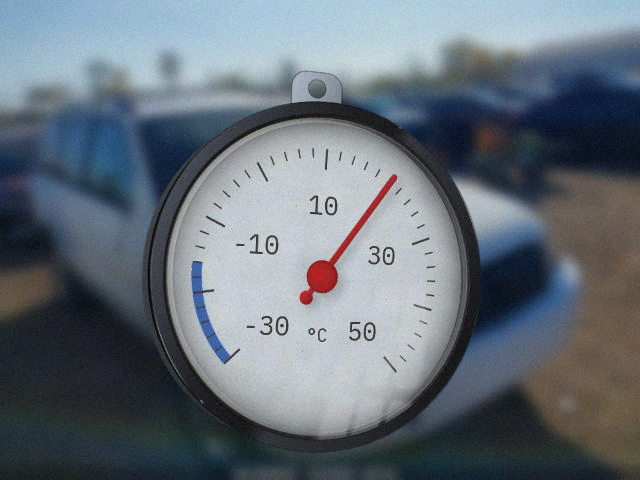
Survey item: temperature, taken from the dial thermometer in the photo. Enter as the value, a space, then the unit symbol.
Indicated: 20 °C
